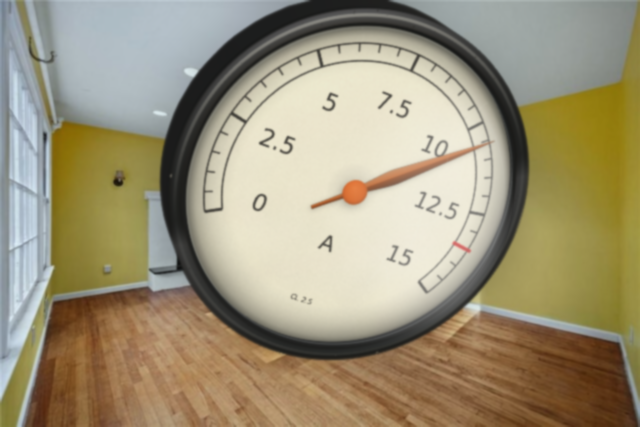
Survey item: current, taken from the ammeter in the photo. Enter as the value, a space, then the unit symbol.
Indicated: 10.5 A
